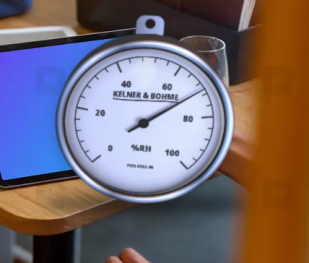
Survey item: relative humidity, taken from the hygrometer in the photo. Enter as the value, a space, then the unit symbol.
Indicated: 70 %
